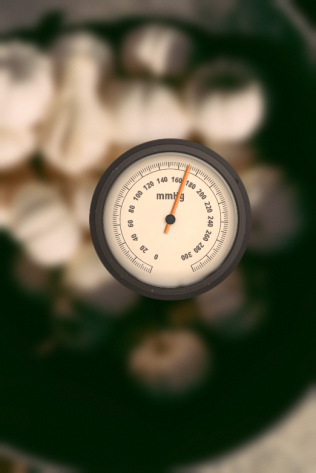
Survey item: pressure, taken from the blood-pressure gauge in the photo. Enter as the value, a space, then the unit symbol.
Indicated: 170 mmHg
